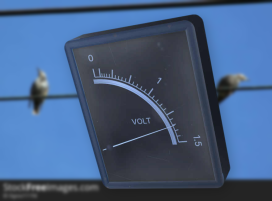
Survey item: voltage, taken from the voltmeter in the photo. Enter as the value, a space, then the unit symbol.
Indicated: 1.35 V
